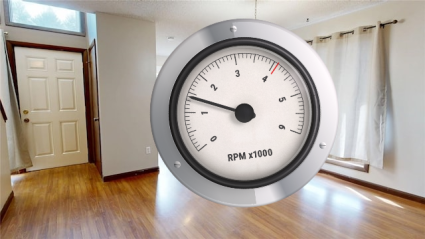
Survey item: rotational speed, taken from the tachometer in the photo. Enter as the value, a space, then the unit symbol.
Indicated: 1400 rpm
